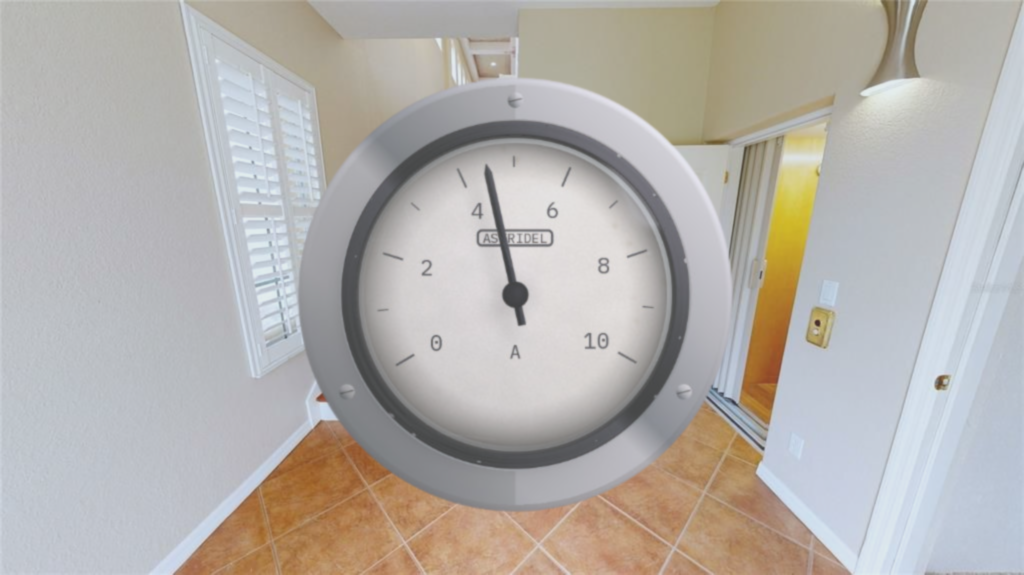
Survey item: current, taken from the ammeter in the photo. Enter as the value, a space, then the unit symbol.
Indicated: 4.5 A
